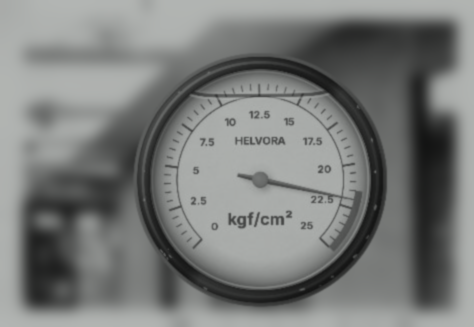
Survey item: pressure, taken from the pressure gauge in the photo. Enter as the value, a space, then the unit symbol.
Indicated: 22 kg/cm²
